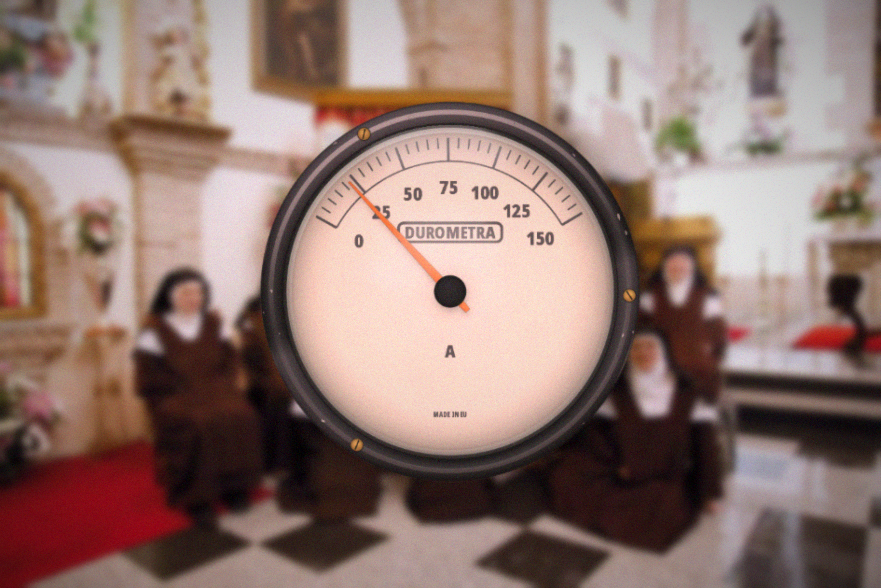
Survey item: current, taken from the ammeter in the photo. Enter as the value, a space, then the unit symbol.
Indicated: 22.5 A
